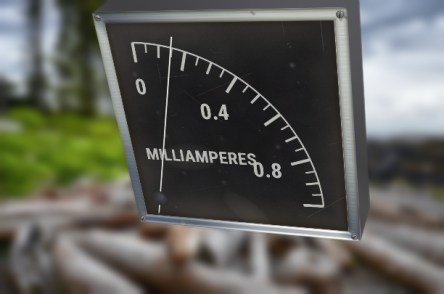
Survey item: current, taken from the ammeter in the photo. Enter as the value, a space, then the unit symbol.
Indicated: 0.15 mA
